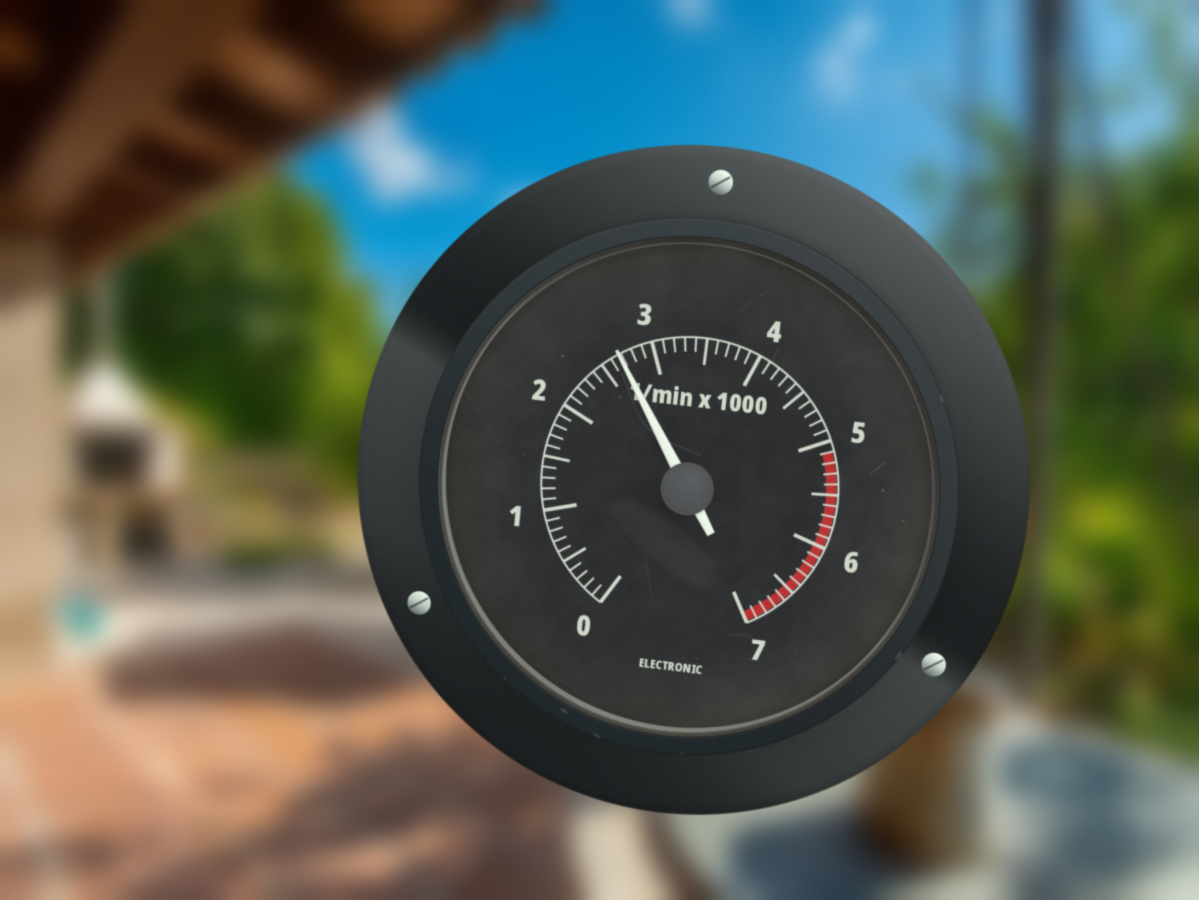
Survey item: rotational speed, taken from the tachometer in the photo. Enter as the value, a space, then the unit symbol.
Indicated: 2700 rpm
